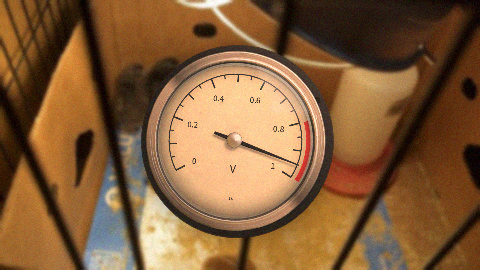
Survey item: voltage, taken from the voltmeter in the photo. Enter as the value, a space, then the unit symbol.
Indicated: 0.95 V
